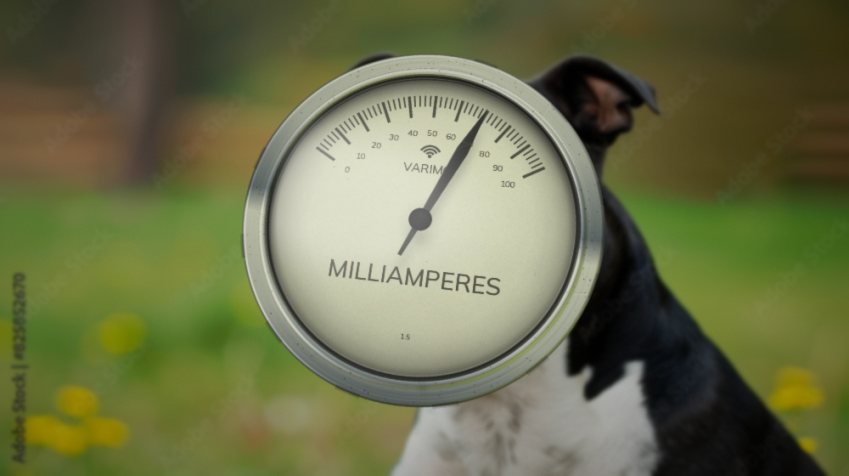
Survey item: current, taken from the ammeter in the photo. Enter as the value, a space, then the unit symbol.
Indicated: 70 mA
